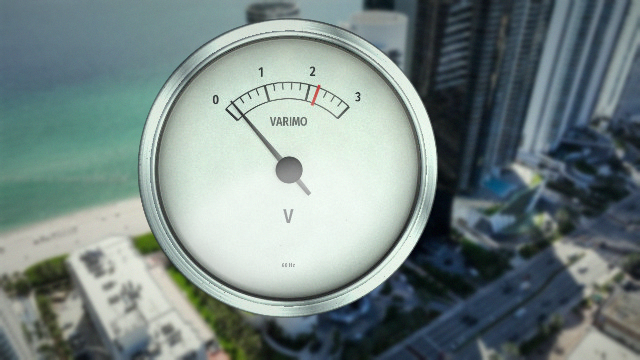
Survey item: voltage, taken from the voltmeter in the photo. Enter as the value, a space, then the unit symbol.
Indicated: 0.2 V
